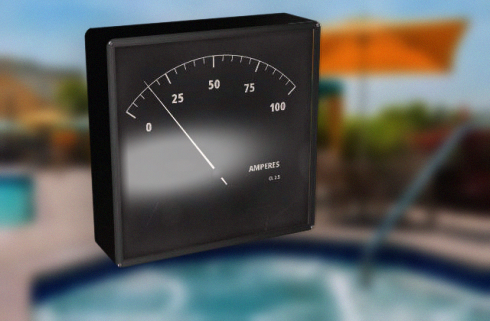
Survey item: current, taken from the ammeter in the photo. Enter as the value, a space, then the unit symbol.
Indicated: 15 A
